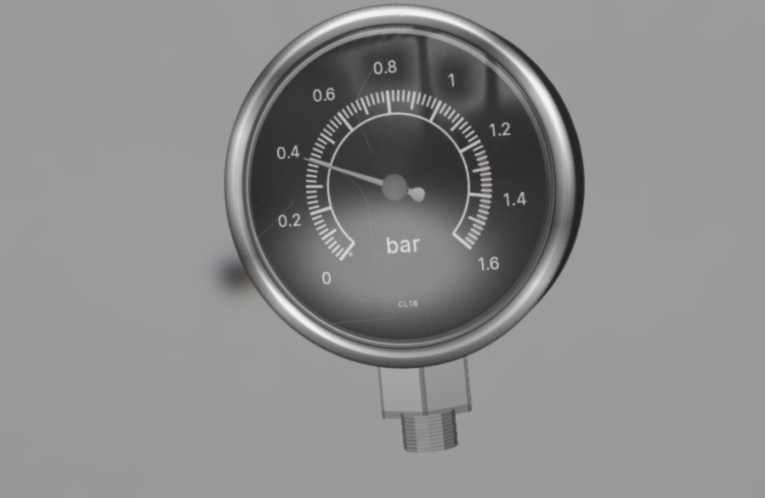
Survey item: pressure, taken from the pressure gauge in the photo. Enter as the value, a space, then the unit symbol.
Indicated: 0.4 bar
